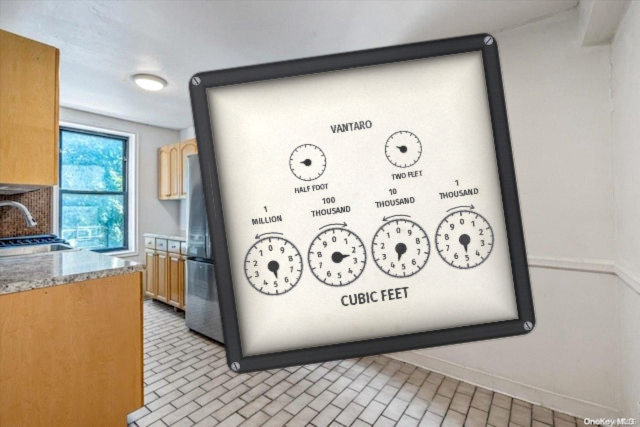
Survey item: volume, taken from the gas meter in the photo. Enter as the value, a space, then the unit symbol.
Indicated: 524500 ft³
